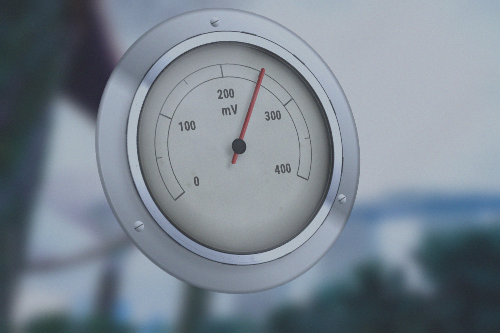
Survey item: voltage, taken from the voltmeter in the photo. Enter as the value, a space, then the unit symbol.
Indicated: 250 mV
